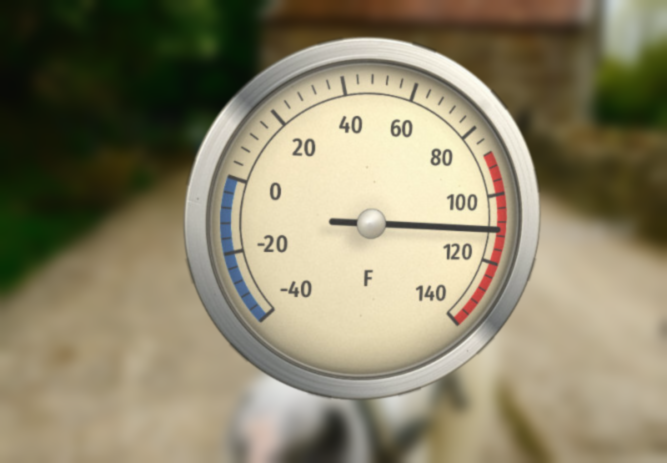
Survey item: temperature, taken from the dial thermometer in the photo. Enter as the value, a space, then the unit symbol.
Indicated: 110 °F
